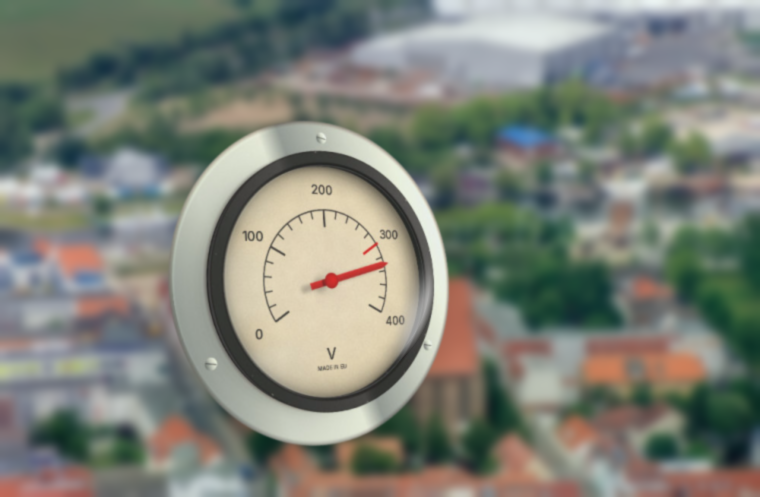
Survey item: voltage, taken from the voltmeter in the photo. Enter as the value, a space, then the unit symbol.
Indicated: 330 V
